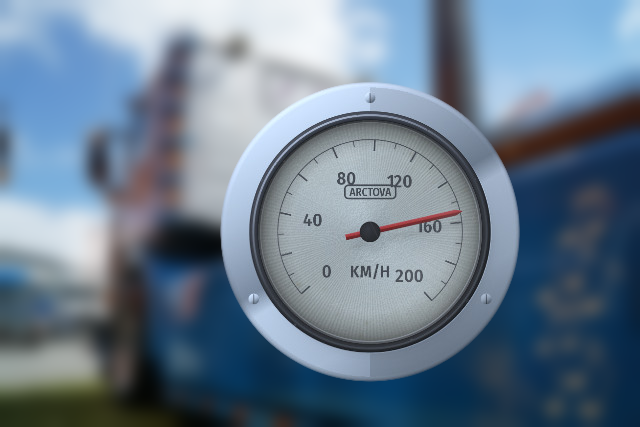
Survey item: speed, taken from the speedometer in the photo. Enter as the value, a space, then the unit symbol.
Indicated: 155 km/h
